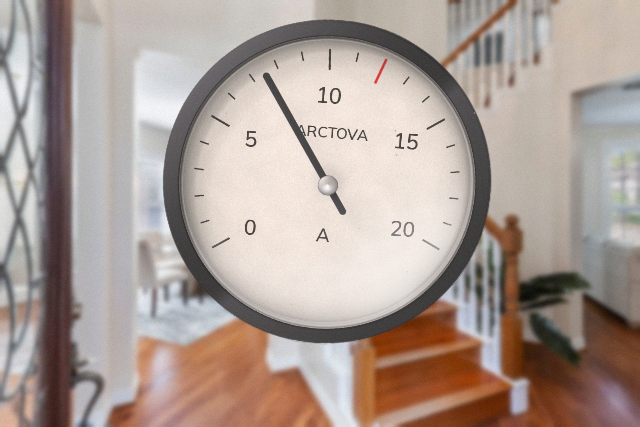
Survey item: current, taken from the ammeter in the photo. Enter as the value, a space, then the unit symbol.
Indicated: 7.5 A
